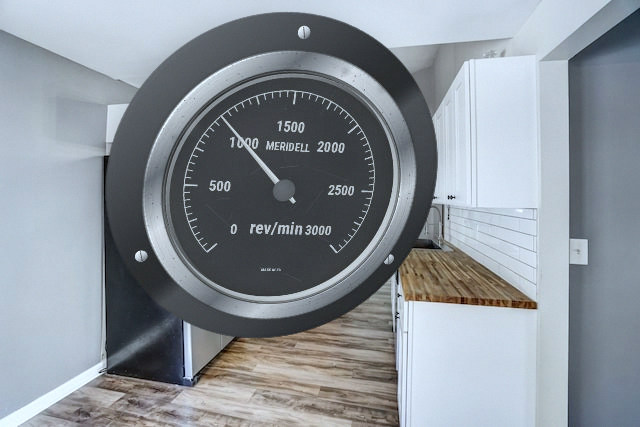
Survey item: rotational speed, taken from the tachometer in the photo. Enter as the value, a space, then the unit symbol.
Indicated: 1000 rpm
